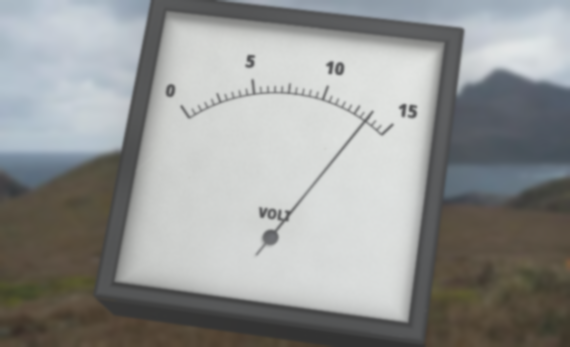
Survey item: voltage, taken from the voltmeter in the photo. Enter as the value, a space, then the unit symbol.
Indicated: 13.5 V
